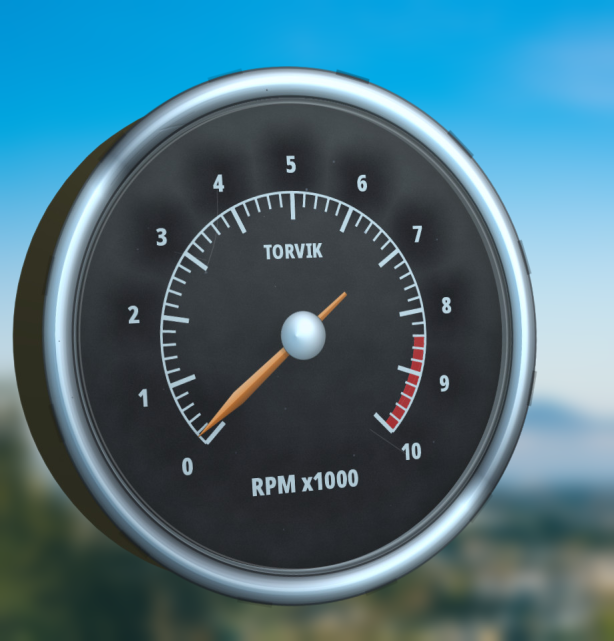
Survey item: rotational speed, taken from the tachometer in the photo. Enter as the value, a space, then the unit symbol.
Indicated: 200 rpm
